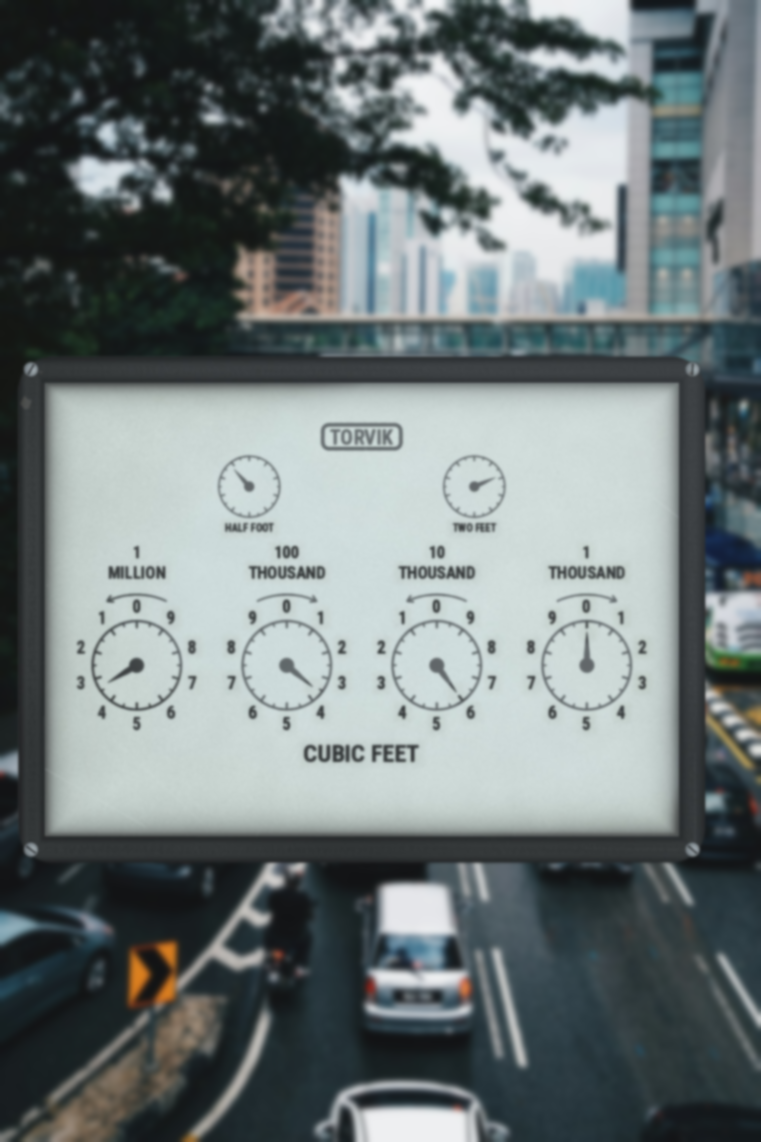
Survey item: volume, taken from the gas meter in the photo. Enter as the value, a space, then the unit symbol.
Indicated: 336000 ft³
